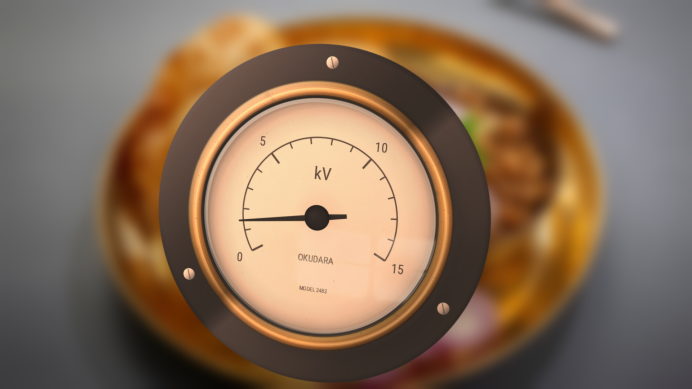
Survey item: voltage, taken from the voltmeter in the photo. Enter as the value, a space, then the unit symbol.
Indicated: 1.5 kV
